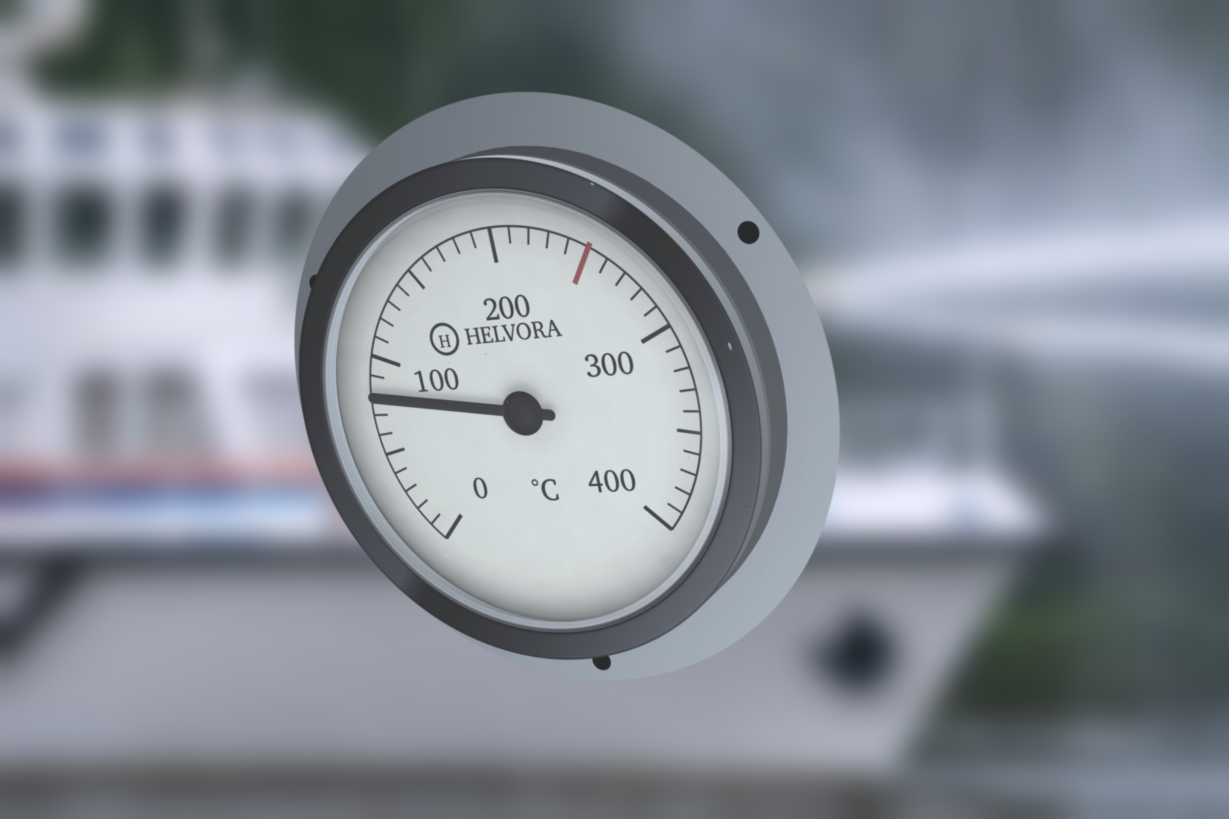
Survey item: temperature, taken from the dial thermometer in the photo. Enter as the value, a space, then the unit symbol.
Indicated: 80 °C
